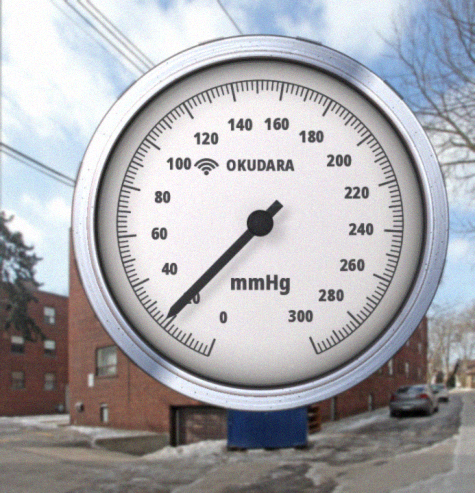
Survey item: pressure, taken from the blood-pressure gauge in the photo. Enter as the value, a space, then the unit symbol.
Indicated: 22 mmHg
